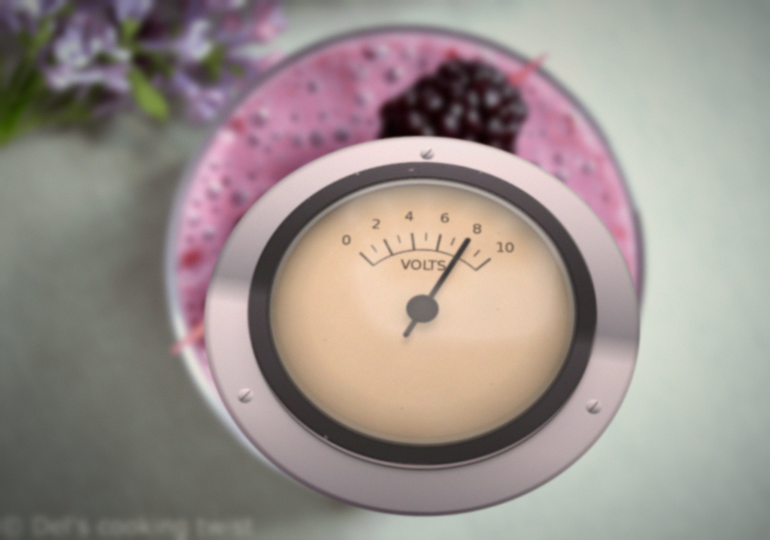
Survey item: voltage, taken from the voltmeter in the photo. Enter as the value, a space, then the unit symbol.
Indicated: 8 V
